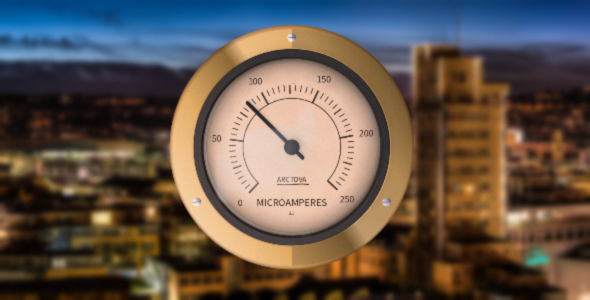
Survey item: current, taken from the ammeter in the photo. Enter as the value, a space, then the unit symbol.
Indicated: 85 µA
